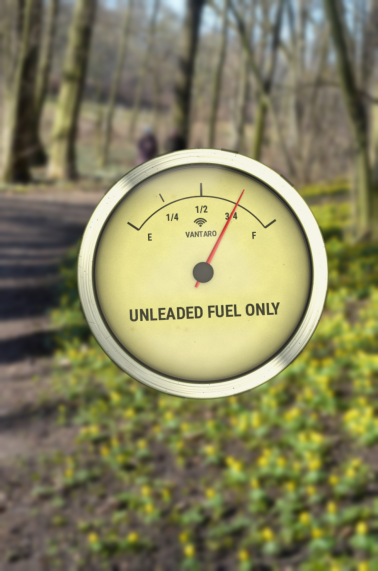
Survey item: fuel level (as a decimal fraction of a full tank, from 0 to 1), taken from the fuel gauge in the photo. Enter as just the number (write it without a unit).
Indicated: 0.75
